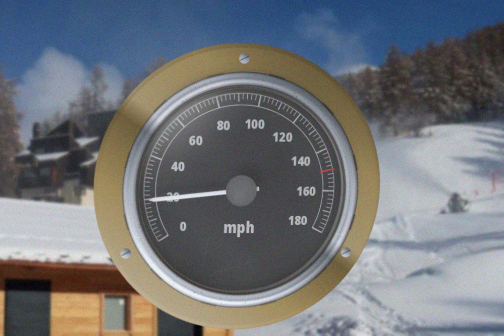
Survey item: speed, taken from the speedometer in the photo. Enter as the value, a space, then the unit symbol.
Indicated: 20 mph
